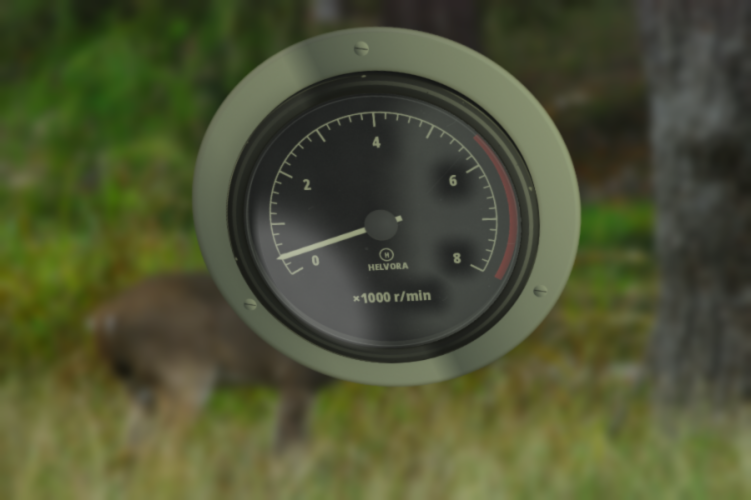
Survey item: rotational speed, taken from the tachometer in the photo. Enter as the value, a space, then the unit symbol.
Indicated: 400 rpm
